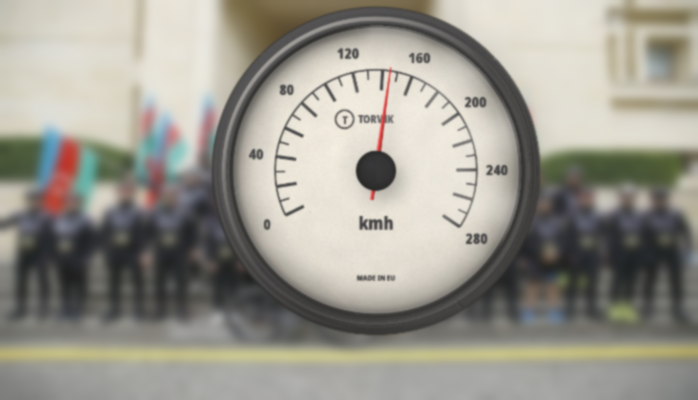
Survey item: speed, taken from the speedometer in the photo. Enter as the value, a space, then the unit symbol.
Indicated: 145 km/h
